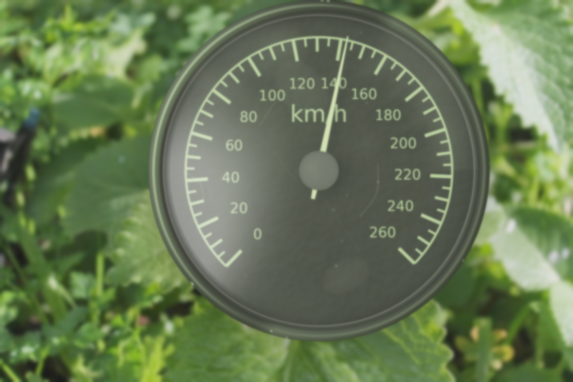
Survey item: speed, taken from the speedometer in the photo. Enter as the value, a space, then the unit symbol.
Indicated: 142.5 km/h
